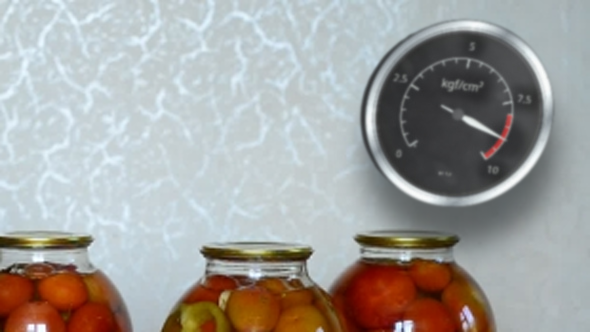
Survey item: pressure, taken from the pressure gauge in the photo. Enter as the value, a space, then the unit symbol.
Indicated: 9 kg/cm²
